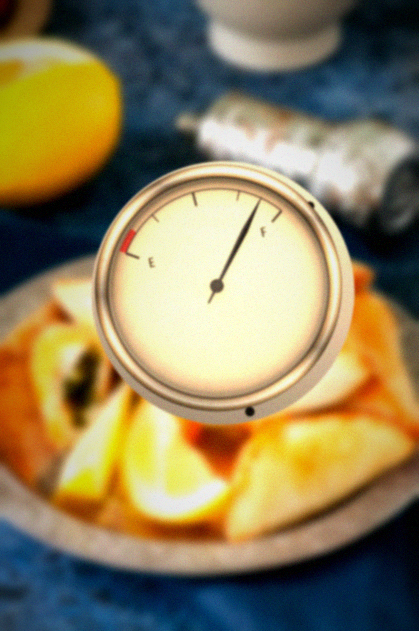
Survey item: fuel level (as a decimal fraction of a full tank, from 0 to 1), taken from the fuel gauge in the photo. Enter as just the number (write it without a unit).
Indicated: 0.875
